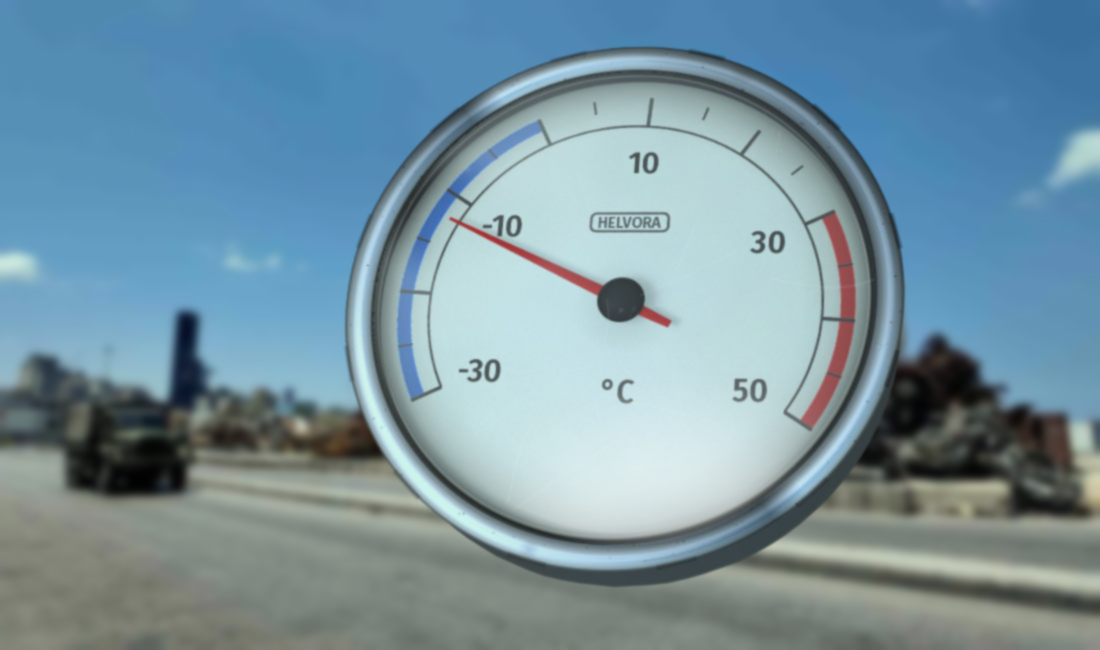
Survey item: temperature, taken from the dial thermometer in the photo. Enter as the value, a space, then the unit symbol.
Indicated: -12.5 °C
